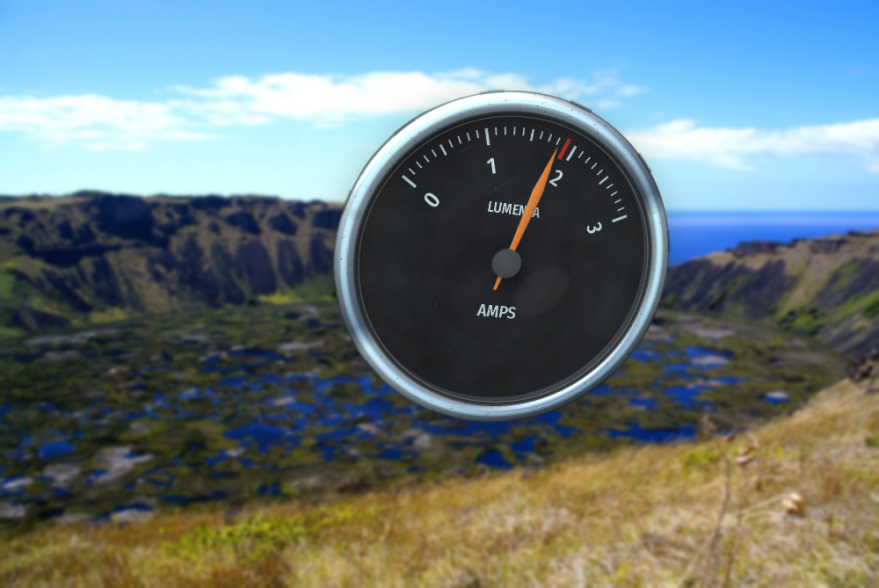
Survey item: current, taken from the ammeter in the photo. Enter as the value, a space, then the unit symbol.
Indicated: 1.8 A
